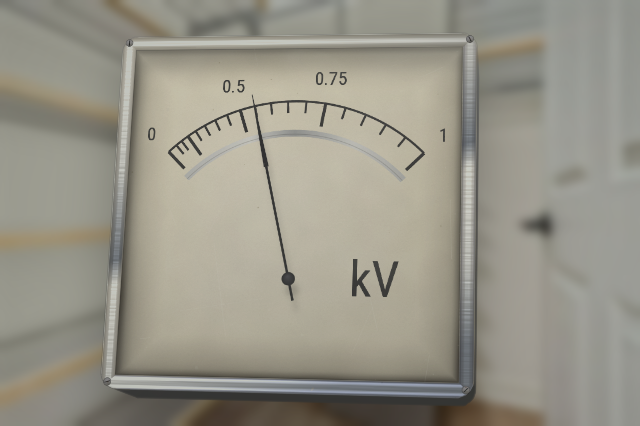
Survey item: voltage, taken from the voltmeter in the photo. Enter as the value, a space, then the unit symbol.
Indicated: 0.55 kV
